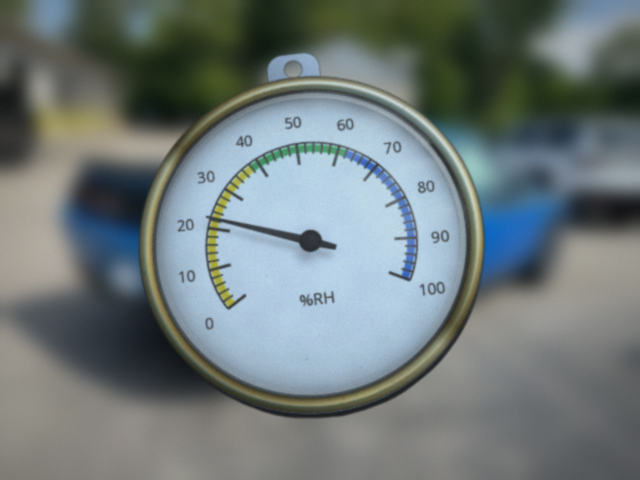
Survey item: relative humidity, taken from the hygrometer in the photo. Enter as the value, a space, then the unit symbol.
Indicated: 22 %
